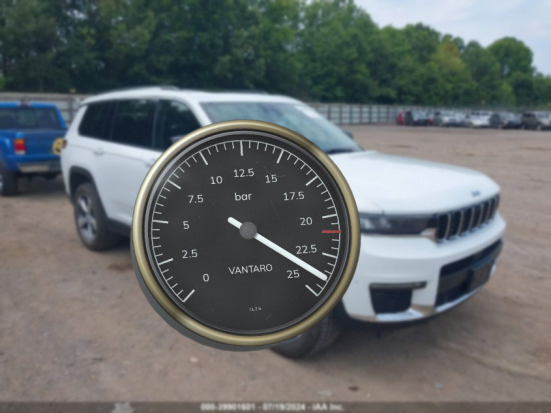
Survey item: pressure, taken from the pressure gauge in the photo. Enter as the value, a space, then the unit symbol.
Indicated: 24 bar
